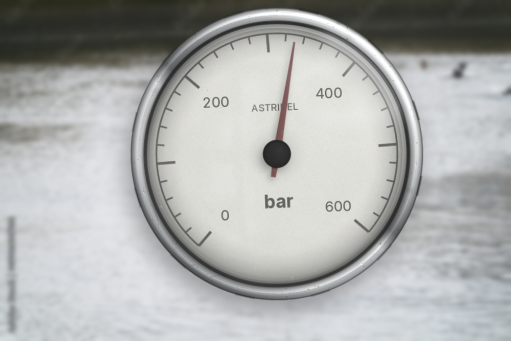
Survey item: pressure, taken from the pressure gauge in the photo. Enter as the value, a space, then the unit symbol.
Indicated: 330 bar
